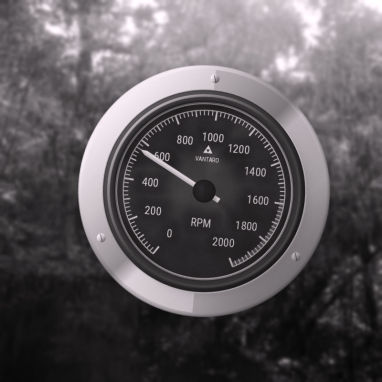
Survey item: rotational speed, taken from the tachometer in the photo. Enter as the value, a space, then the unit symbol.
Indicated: 560 rpm
